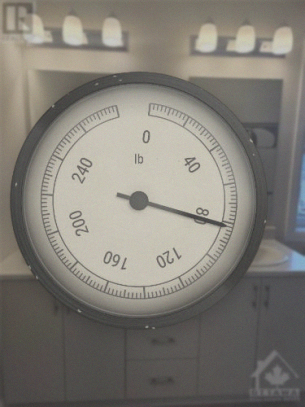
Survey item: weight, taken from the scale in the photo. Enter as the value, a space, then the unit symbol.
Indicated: 82 lb
